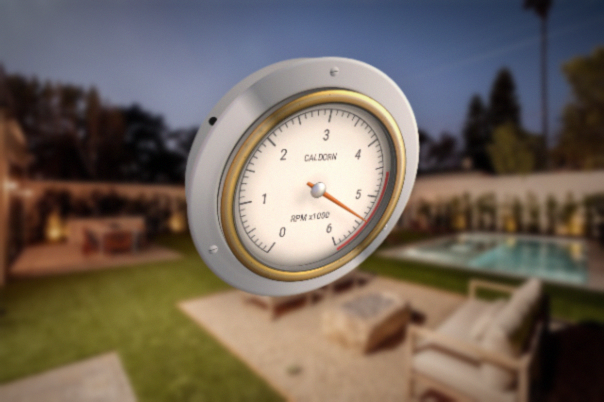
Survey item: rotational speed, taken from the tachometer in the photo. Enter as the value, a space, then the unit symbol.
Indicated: 5400 rpm
